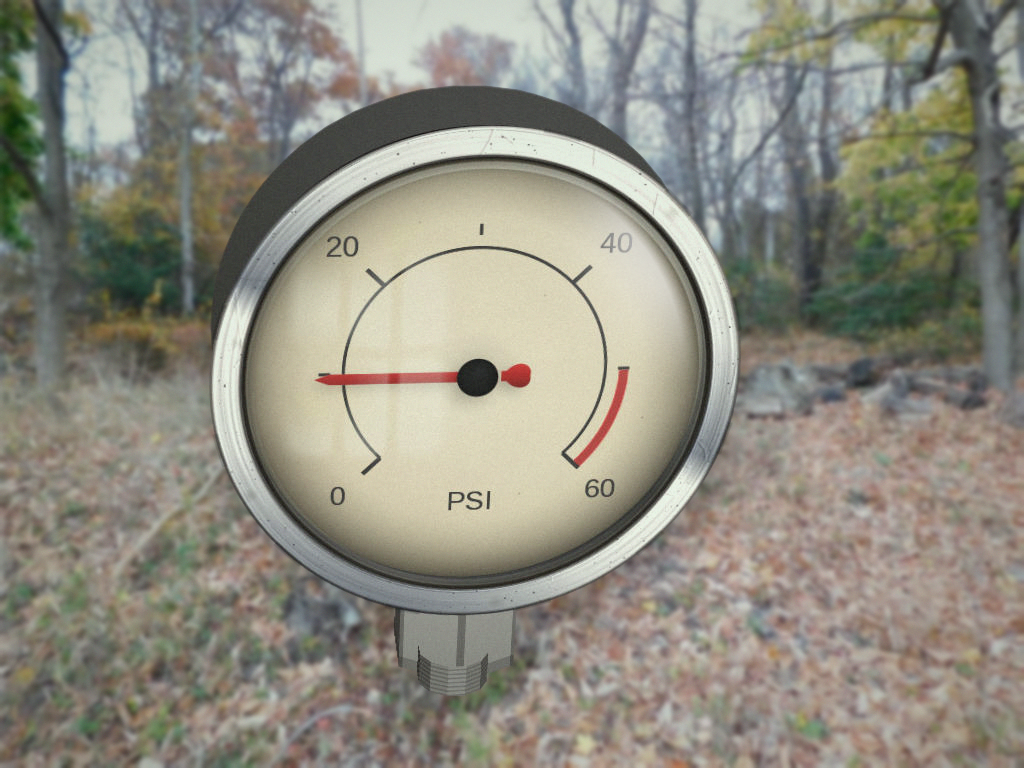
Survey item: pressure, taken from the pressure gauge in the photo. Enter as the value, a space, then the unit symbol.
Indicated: 10 psi
